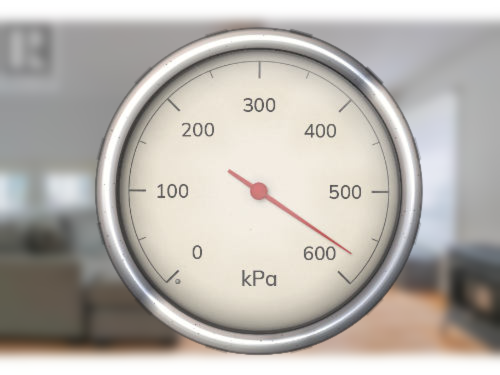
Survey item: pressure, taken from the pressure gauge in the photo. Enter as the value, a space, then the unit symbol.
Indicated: 575 kPa
